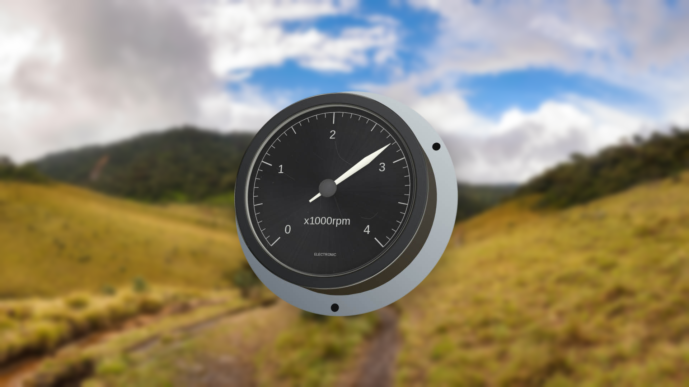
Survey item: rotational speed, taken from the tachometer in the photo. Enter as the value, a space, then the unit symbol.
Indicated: 2800 rpm
